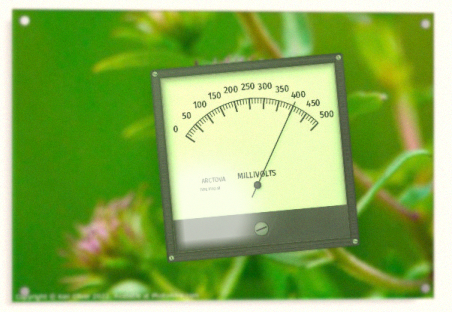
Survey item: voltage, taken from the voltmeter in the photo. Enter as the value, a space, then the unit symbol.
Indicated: 400 mV
